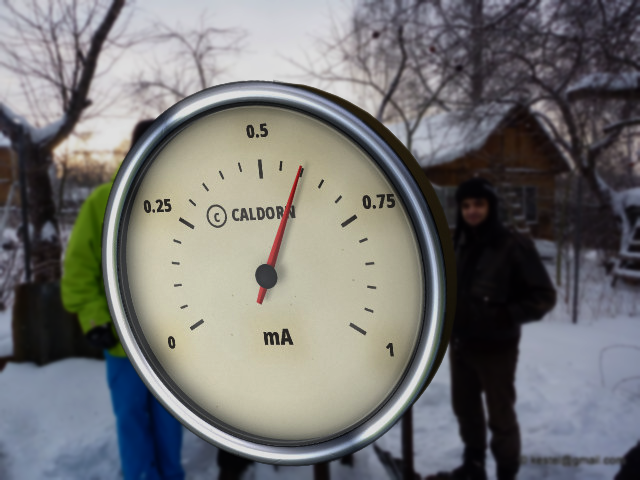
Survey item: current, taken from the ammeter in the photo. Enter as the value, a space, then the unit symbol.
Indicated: 0.6 mA
